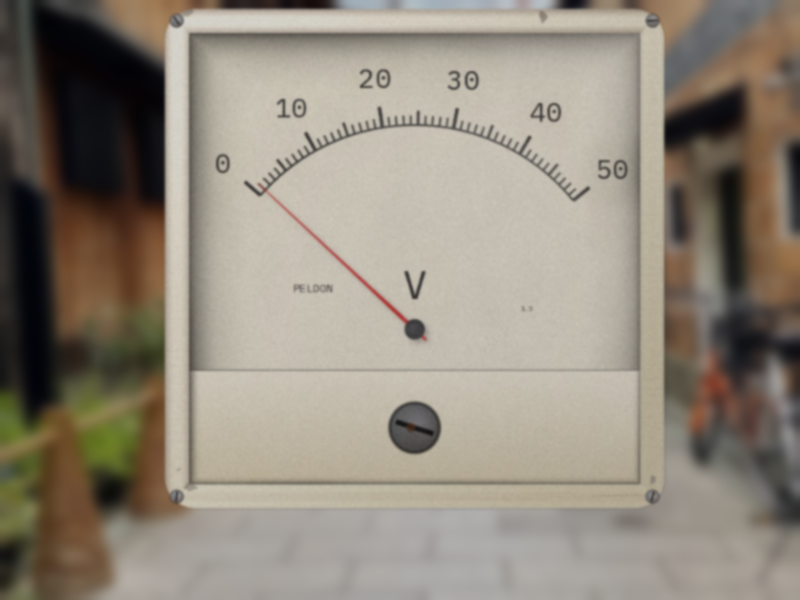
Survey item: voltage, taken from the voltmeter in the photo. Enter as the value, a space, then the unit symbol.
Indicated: 1 V
